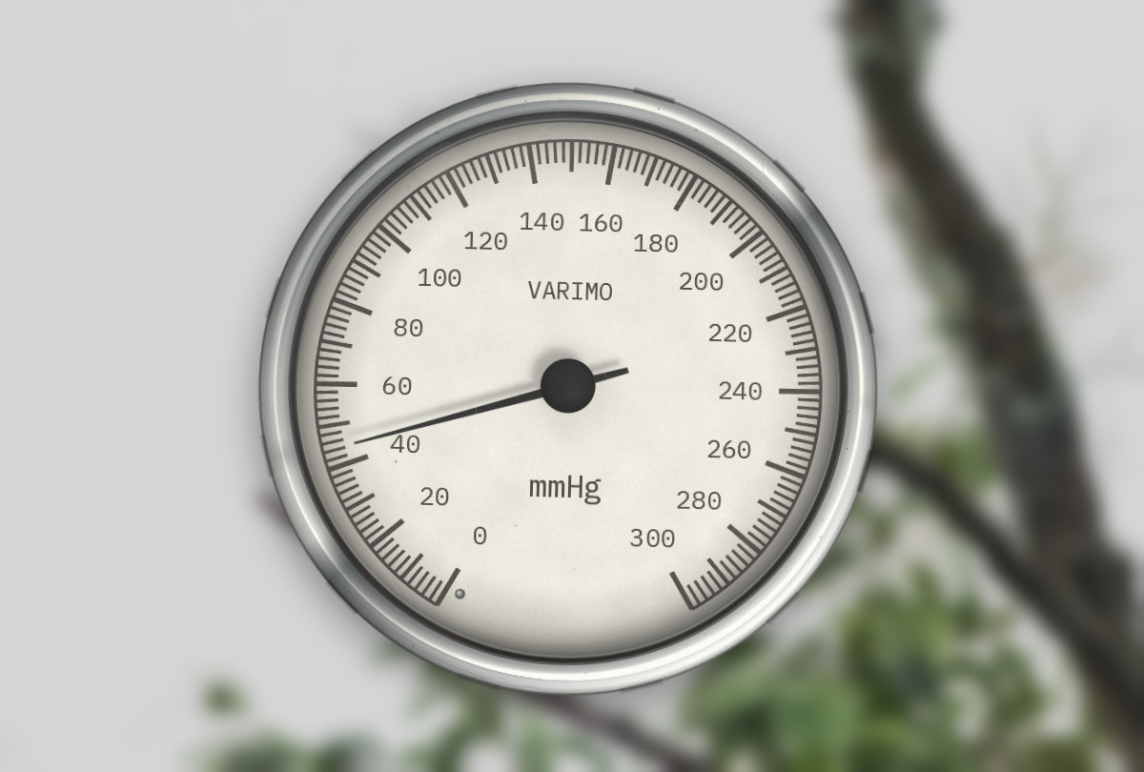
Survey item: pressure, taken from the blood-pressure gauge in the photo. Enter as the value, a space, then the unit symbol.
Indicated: 44 mmHg
